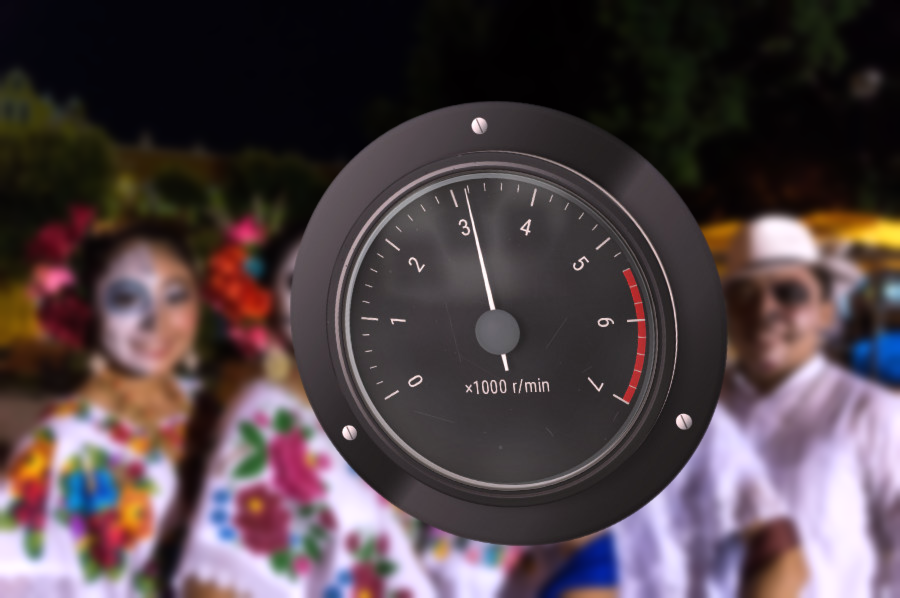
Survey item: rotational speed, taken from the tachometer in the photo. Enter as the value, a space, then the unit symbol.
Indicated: 3200 rpm
